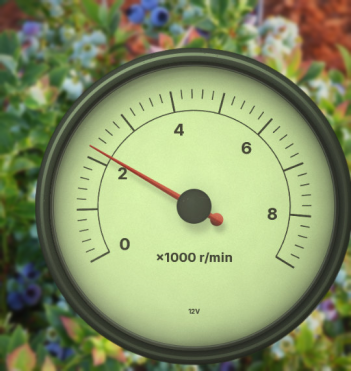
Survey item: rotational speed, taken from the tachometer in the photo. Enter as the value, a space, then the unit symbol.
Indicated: 2200 rpm
